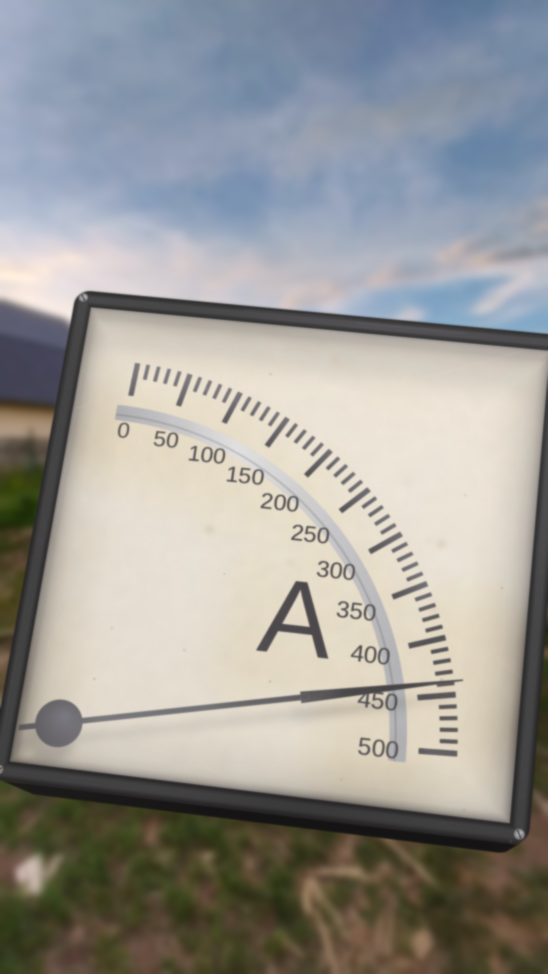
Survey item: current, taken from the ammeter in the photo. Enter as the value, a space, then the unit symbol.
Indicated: 440 A
